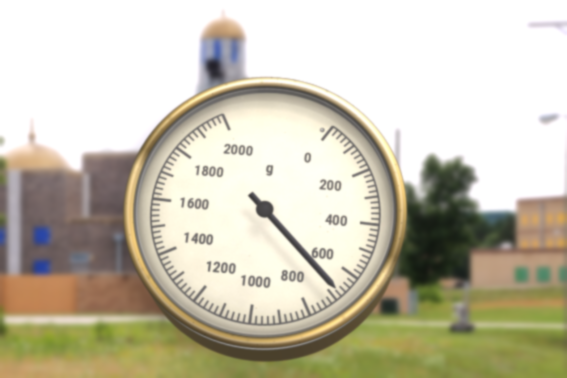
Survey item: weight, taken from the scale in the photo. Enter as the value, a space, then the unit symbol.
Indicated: 680 g
